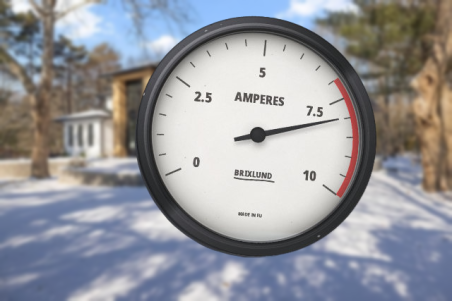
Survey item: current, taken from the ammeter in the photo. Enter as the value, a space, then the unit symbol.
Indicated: 8 A
